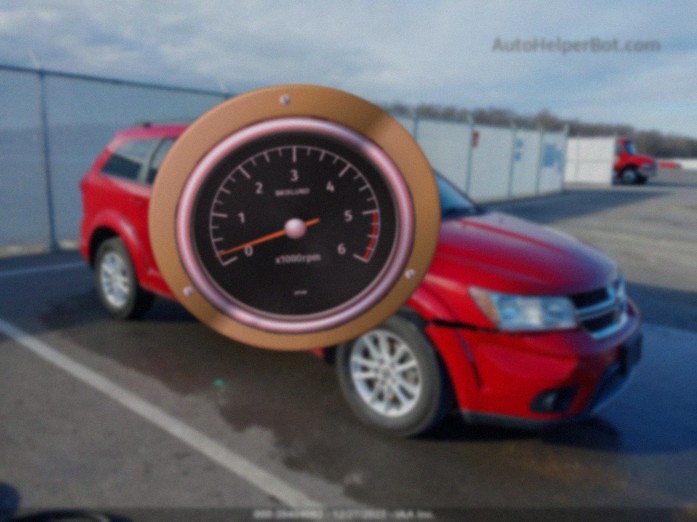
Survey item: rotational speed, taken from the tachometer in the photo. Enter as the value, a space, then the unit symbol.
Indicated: 250 rpm
